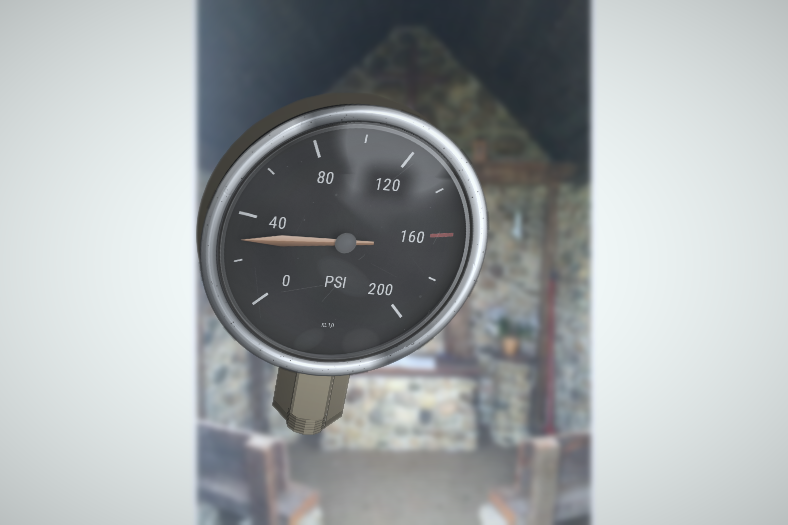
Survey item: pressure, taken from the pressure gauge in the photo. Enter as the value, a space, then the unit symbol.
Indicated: 30 psi
